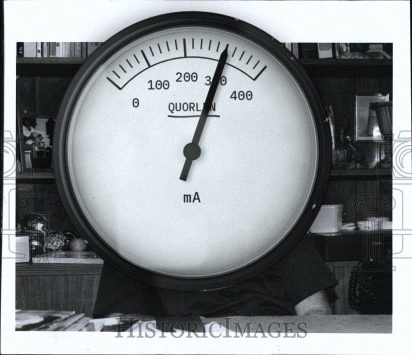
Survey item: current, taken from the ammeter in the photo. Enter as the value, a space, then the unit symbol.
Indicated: 300 mA
